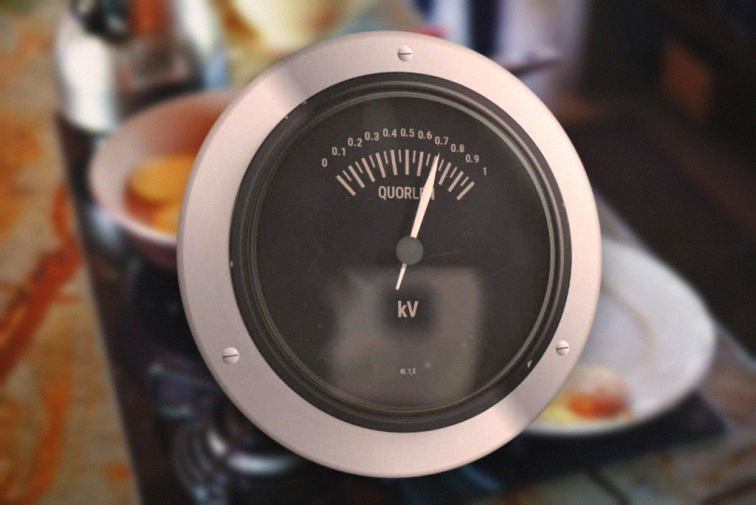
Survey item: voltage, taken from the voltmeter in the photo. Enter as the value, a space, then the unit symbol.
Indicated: 0.7 kV
